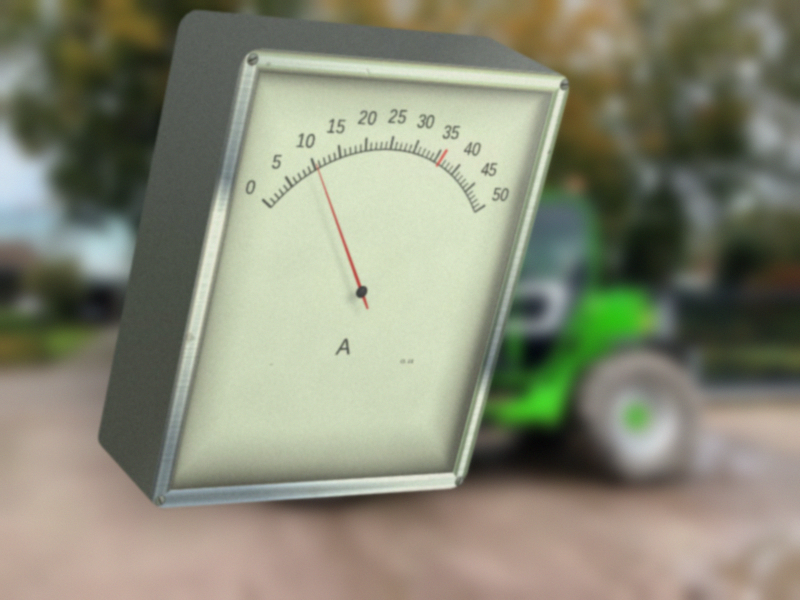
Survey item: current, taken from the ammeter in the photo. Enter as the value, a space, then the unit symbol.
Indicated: 10 A
